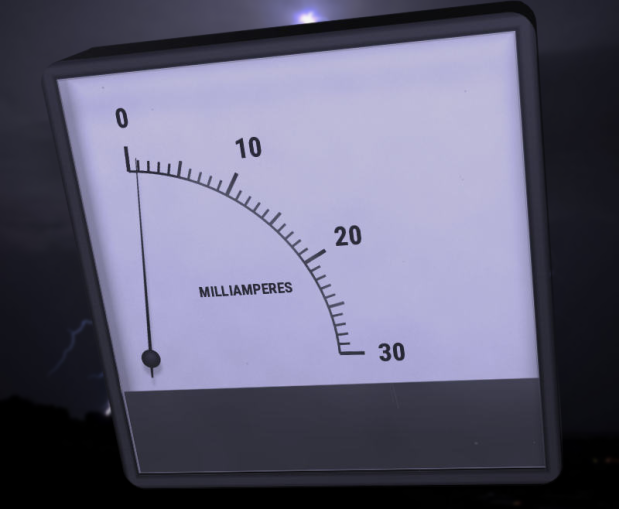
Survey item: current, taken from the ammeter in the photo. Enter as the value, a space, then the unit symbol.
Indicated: 1 mA
